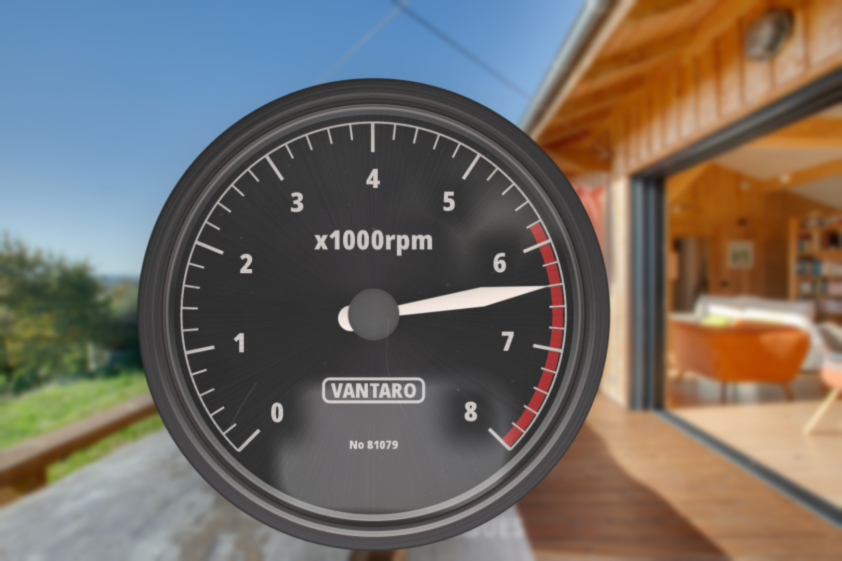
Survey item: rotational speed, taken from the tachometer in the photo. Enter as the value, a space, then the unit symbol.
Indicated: 6400 rpm
